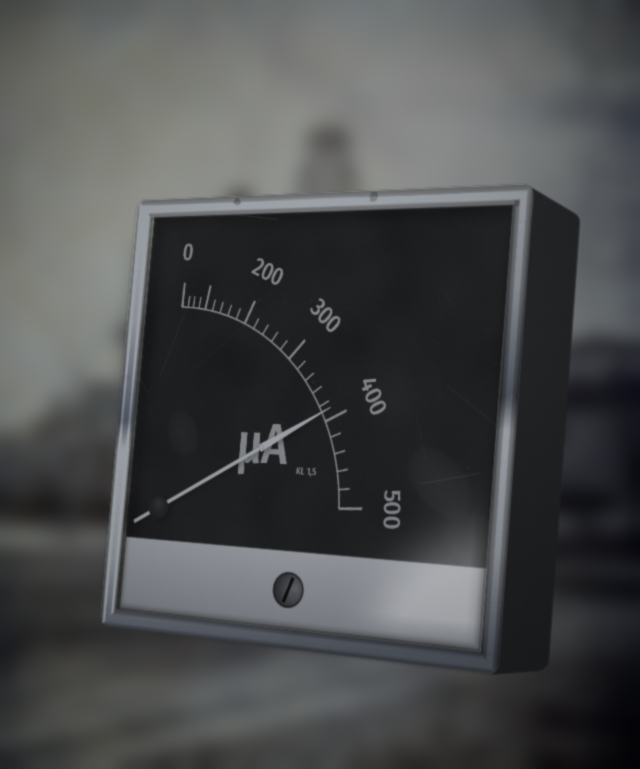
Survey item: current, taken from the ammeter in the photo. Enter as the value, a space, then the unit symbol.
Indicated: 390 µA
